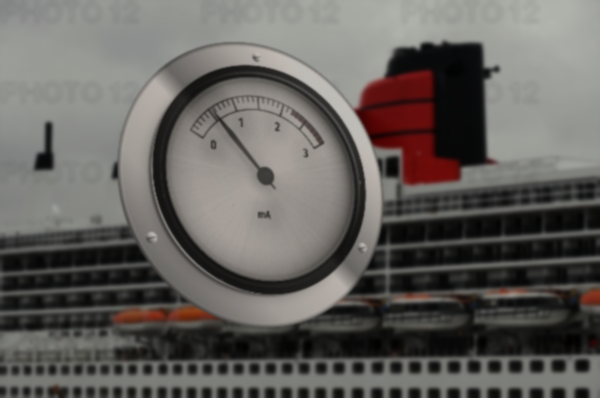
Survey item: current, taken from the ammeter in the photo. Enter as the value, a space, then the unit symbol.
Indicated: 0.5 mA
